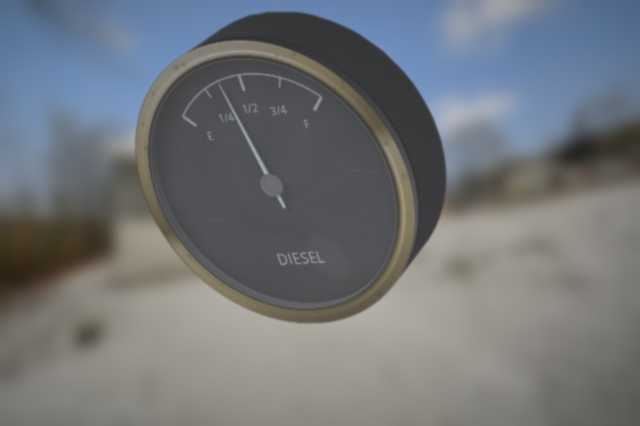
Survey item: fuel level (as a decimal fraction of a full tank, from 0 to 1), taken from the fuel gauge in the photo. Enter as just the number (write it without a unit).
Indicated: 0.375
